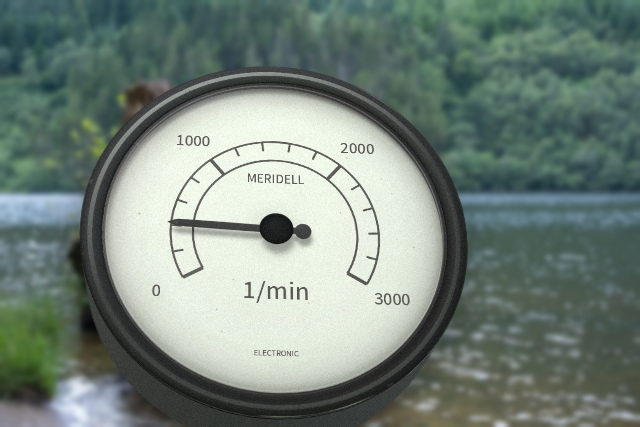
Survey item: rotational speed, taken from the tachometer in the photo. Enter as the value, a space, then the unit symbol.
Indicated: 400 rpm
